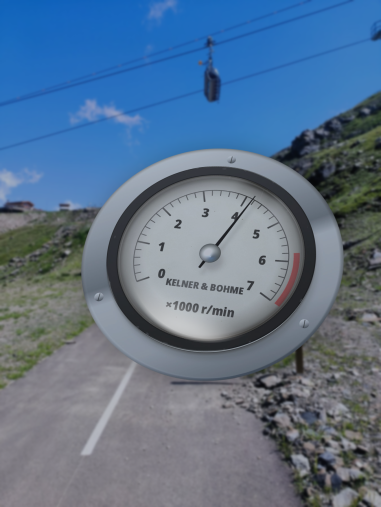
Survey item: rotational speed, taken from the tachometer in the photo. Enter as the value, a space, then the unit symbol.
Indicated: 4200 rpm
